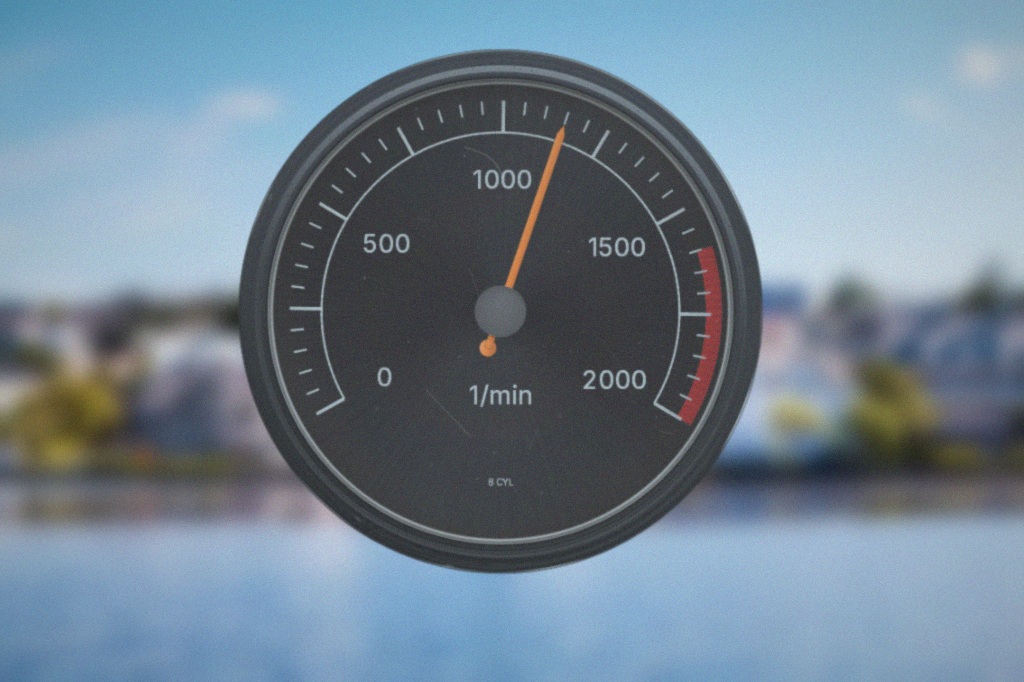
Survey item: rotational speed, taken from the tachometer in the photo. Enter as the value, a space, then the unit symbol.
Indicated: 1150 rpm
